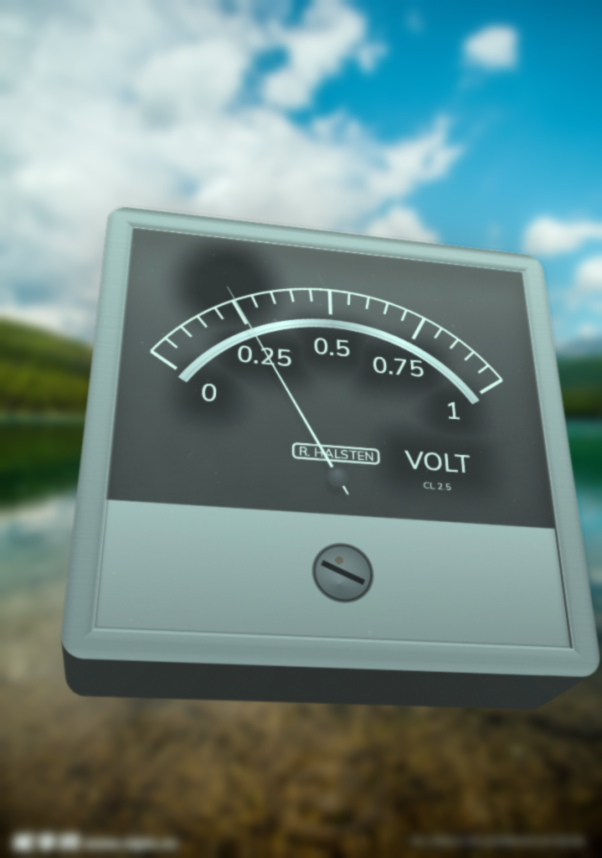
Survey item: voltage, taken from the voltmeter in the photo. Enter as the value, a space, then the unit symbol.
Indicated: 0.25 V
